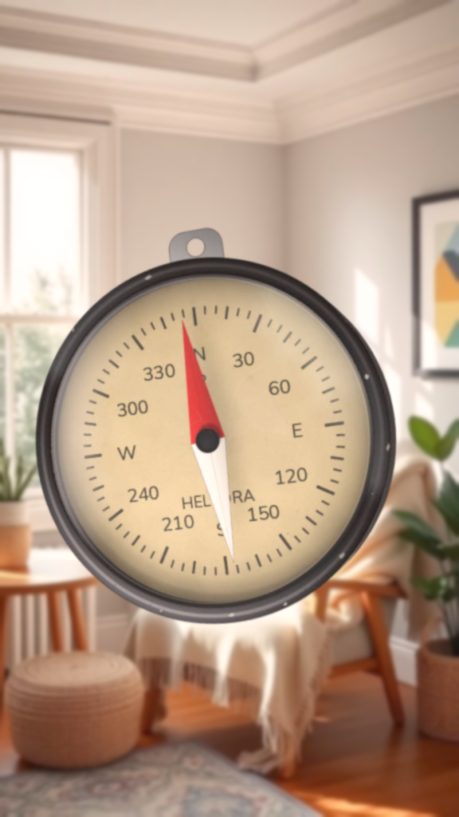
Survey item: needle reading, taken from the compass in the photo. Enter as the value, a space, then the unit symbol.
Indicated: 355 °
